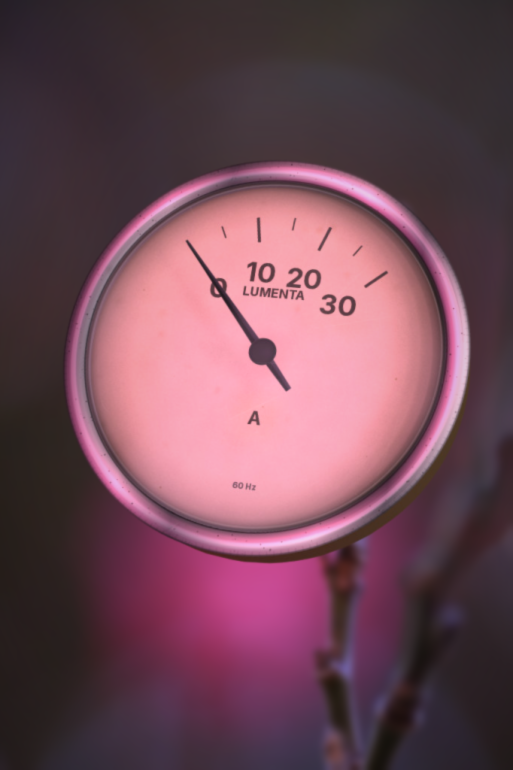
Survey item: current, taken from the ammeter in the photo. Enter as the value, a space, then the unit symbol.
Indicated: 0 A
